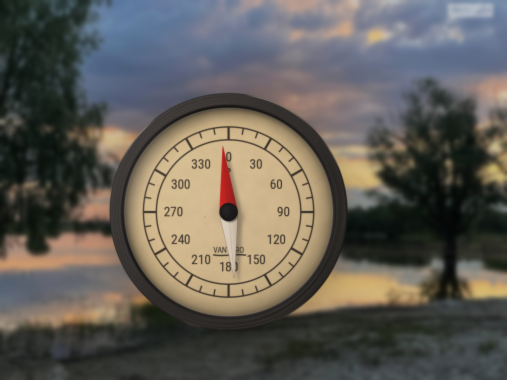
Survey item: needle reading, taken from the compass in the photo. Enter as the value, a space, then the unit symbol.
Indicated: 355 °
